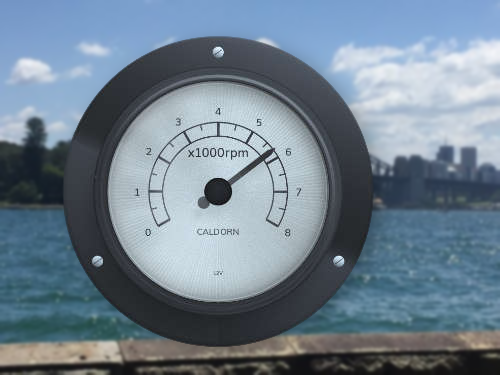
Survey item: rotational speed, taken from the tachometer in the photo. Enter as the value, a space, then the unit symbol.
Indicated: 5750 rpm
